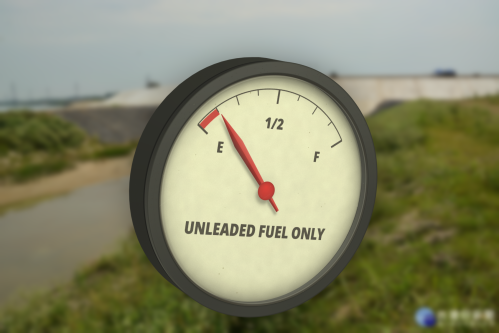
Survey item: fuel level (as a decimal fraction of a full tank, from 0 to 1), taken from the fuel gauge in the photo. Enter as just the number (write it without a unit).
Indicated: 0.125
